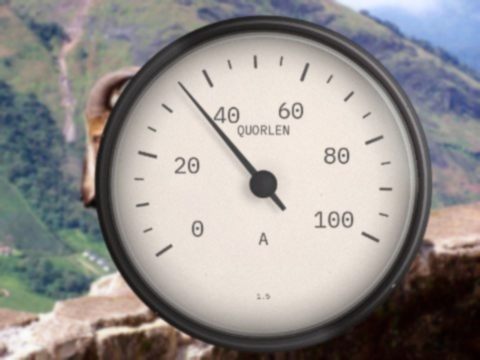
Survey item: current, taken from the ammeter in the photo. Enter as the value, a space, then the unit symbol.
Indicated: 35 A
